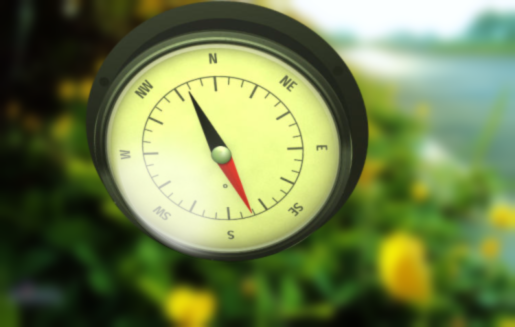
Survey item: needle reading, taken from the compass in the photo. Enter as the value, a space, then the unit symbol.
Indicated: 160 °
